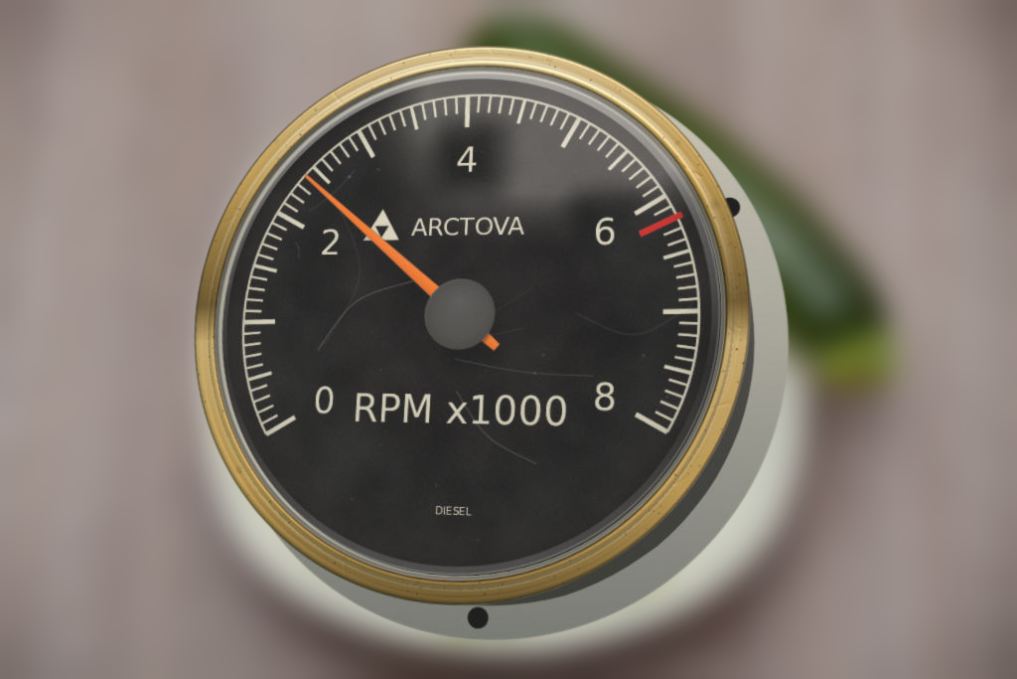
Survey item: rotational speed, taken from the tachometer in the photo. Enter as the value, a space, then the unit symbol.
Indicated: 2400 rpm
